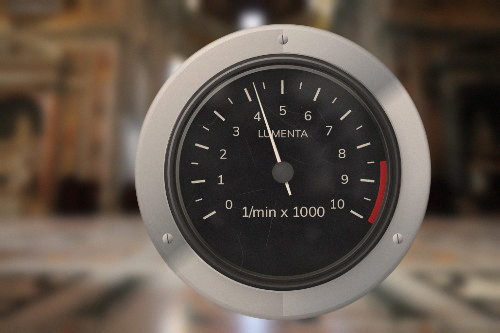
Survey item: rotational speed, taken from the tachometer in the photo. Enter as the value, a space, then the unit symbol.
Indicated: 4250 rpm
